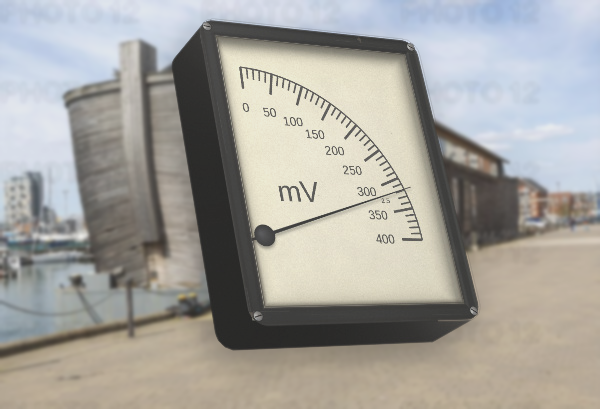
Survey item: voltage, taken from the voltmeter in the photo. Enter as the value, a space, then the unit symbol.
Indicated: 320 mV
